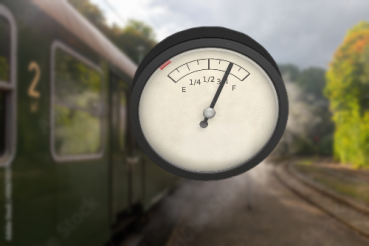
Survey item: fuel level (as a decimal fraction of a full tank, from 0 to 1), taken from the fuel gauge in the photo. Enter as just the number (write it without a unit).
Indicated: 0.75
